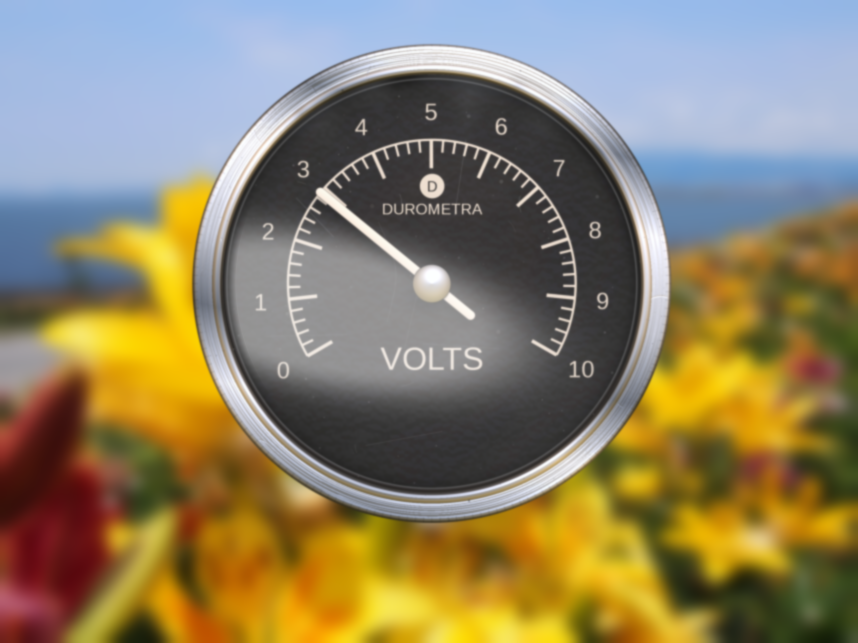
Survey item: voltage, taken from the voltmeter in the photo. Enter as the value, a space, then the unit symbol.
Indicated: 2.9 V
